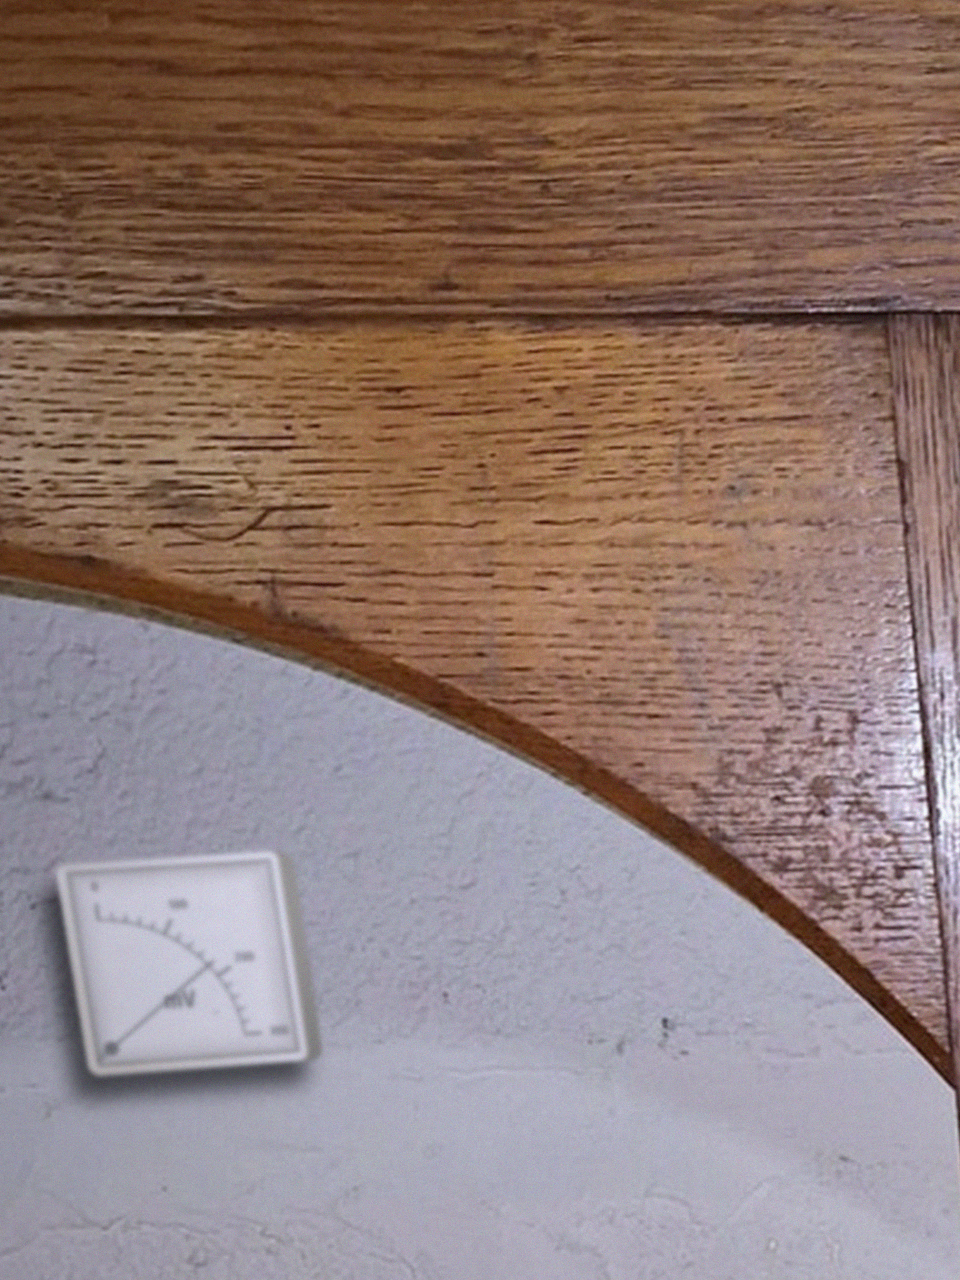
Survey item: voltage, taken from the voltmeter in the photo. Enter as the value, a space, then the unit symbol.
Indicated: 180 mV
